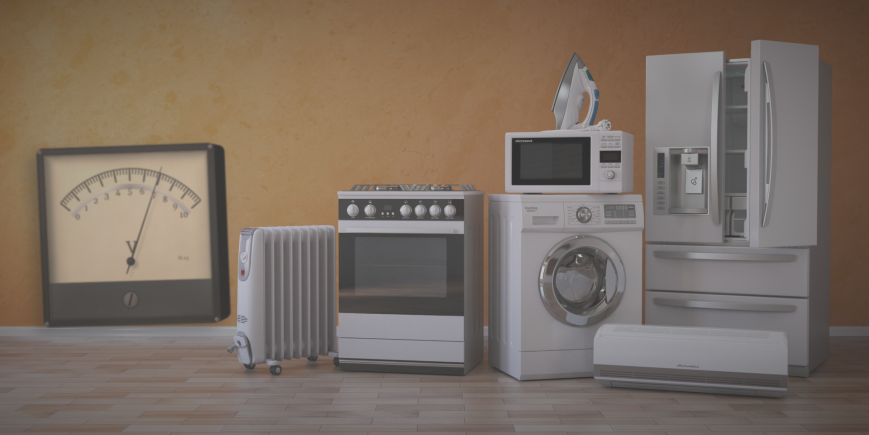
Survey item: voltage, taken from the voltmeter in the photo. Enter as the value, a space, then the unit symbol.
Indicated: 7 V
